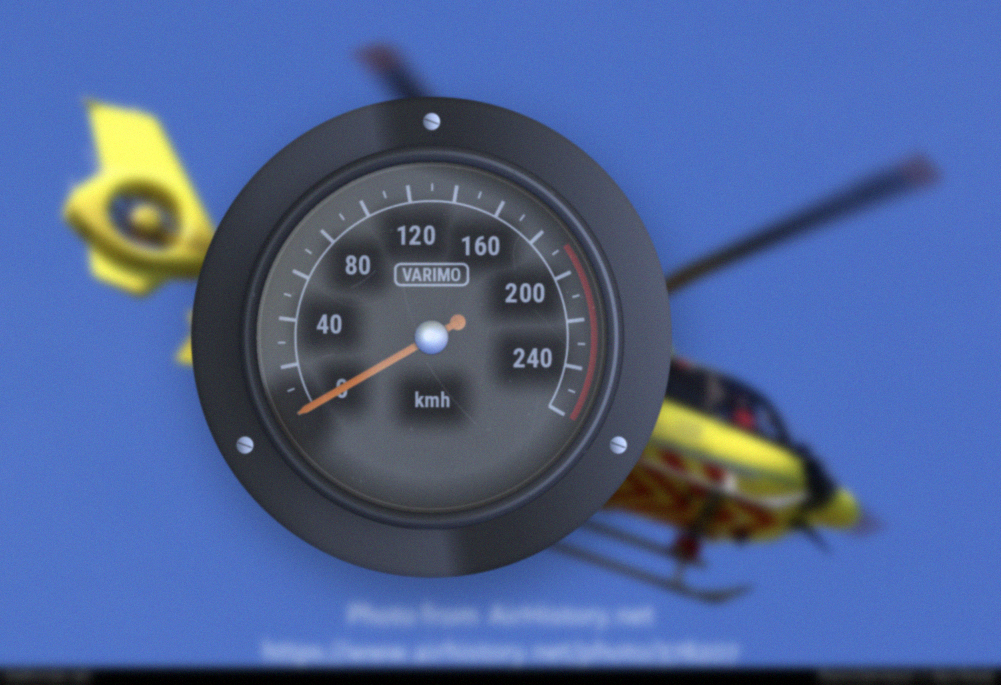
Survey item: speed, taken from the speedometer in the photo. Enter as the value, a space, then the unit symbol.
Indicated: 0 km/h
